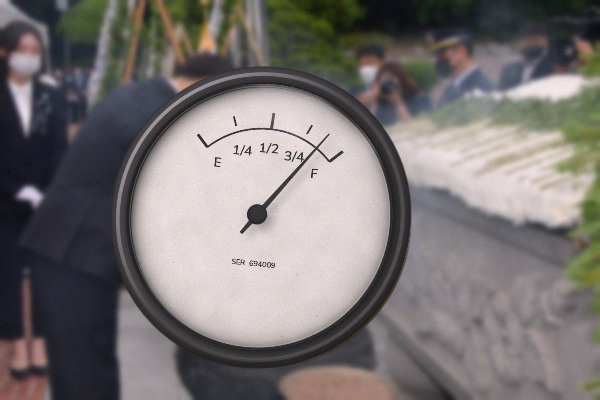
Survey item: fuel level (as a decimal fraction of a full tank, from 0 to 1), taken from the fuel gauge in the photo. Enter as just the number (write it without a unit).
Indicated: 0.875
